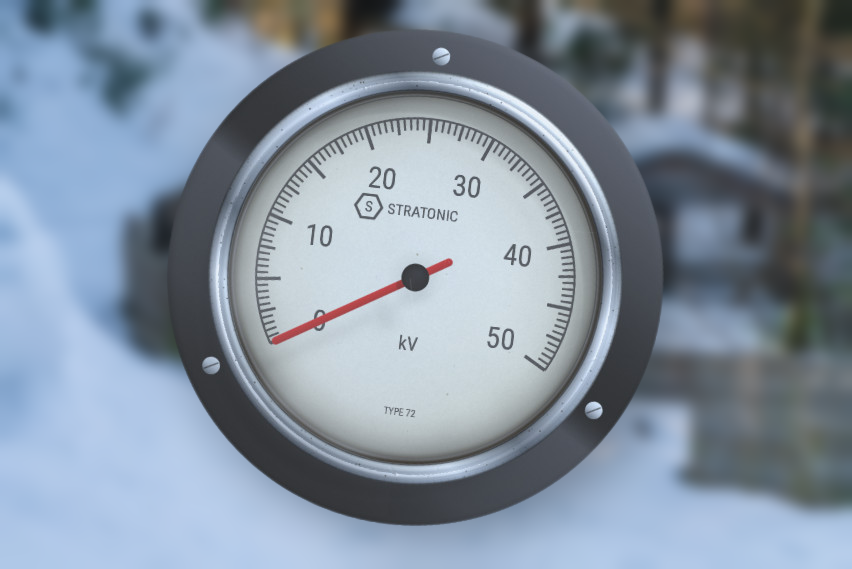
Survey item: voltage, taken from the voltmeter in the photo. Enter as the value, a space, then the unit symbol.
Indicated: 0 kV
